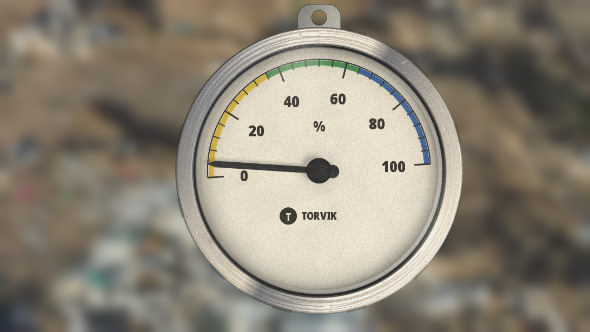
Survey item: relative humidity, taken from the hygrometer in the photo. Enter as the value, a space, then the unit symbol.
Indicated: 4 %
